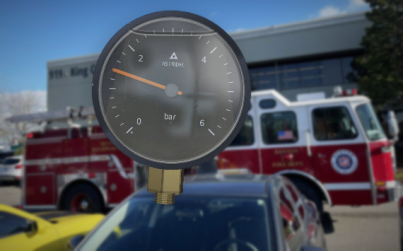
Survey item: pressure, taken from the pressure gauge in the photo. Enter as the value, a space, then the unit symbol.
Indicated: 1.4 bar
